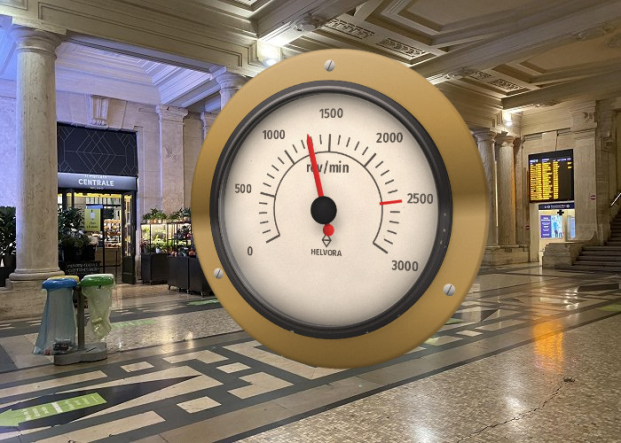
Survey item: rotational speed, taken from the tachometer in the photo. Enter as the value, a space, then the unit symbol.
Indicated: 1300 rpm
